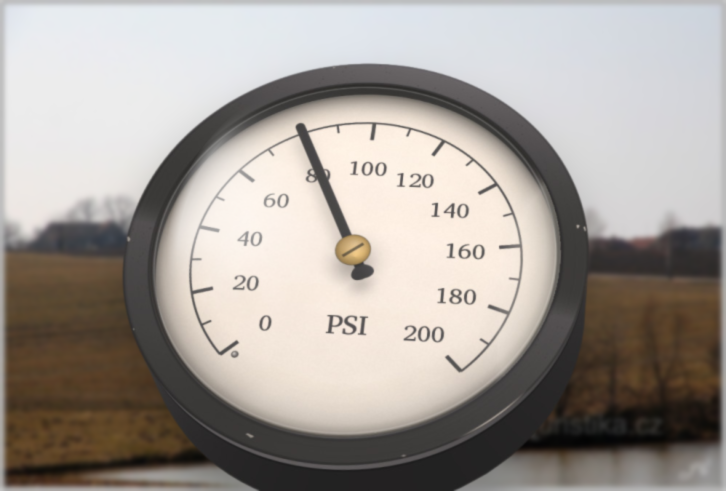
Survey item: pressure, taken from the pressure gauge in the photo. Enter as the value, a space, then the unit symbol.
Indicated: 80 psi
